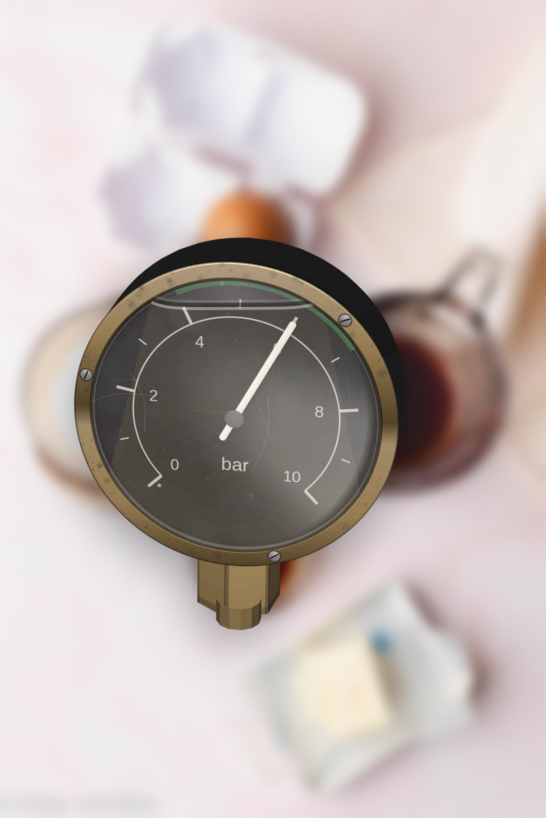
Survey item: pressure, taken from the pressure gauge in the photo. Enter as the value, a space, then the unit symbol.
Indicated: 6 bar
